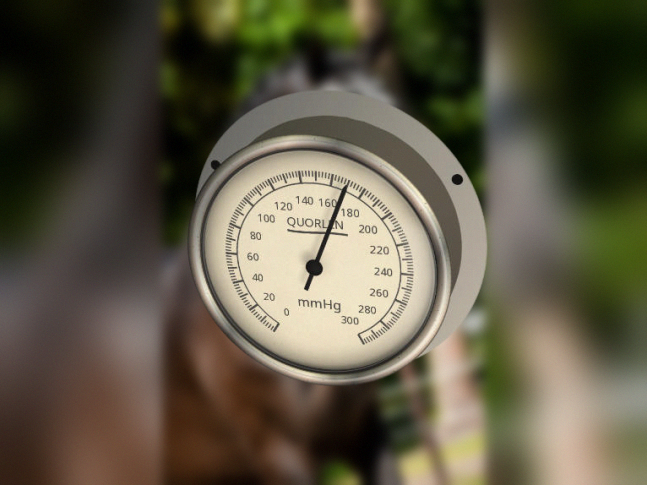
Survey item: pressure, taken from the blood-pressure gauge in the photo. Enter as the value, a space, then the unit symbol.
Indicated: 170 mmHg
